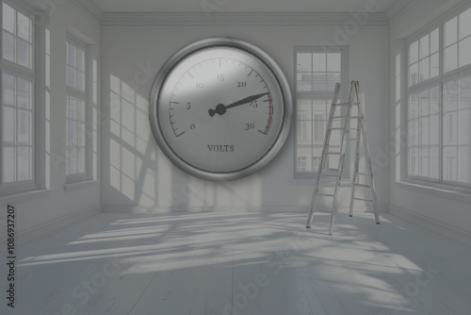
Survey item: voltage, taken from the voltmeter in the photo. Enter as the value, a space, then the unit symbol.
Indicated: 24 V
